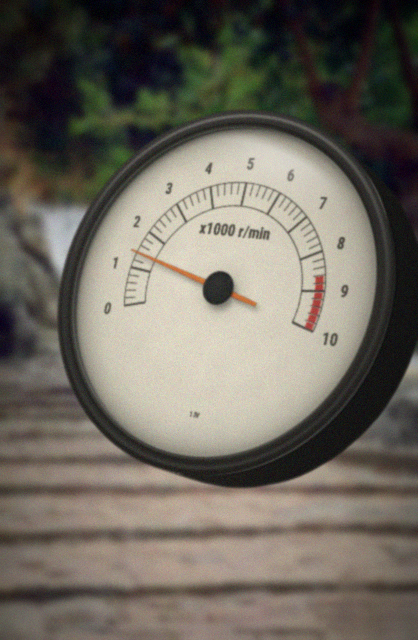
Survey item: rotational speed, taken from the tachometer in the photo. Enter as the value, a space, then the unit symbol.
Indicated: 1400 rpm
